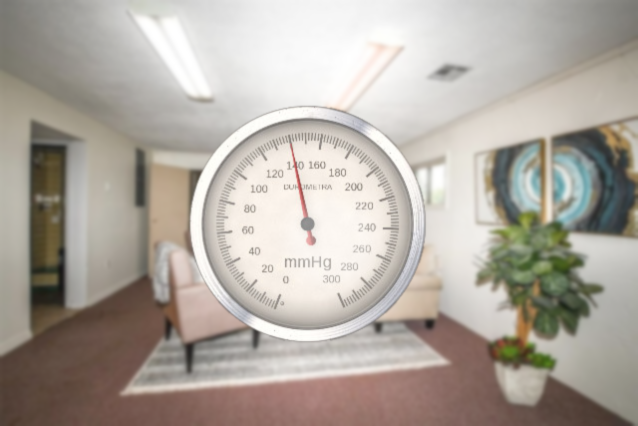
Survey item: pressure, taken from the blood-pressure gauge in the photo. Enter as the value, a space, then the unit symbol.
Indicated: 140 mmHg
